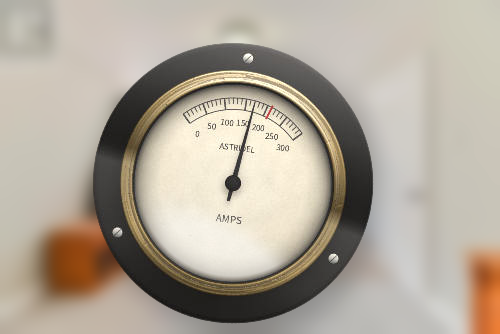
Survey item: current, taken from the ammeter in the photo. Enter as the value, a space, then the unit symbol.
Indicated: 170 A
